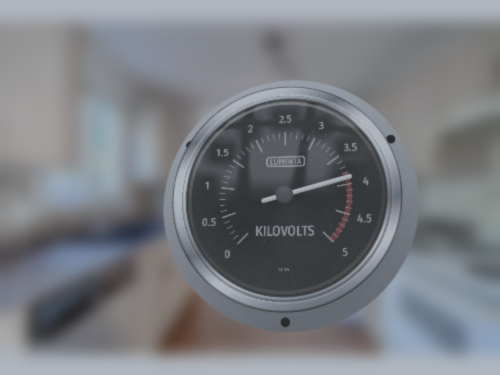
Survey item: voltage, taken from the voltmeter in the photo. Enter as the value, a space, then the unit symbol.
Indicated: 3.9 kV
